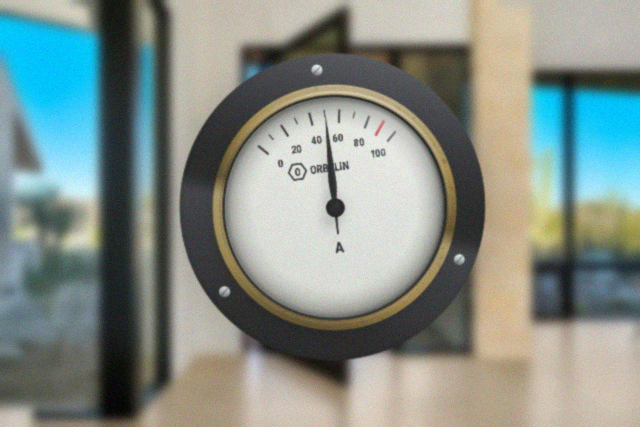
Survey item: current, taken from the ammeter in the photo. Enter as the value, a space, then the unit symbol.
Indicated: 50 A
